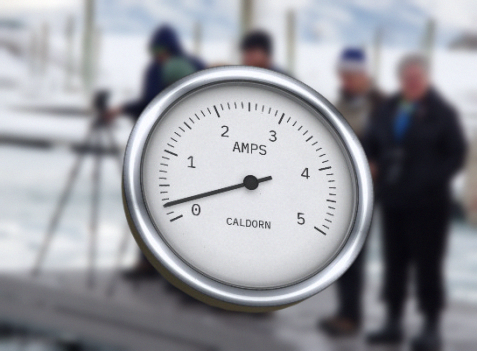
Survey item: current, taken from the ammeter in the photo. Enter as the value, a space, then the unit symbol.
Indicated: 0.2 A
